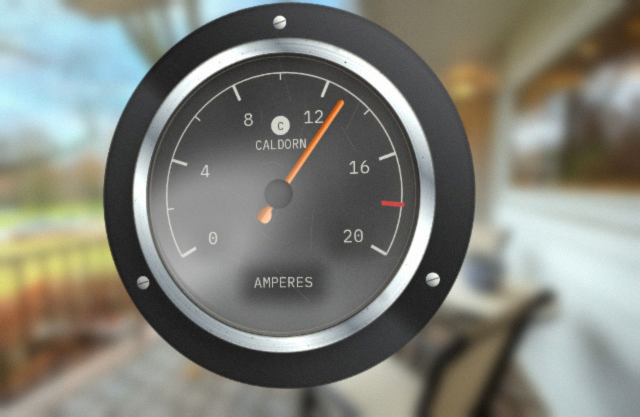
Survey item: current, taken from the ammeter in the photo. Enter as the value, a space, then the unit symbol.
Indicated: 13 A
